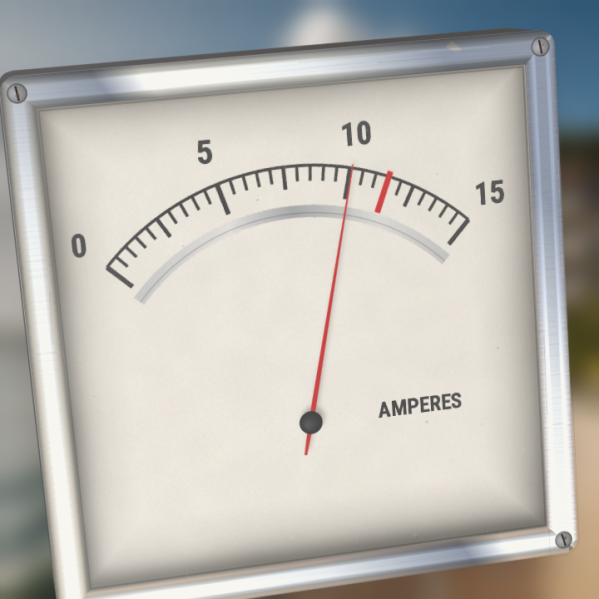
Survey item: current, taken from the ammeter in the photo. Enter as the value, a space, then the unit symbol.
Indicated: 10 A
